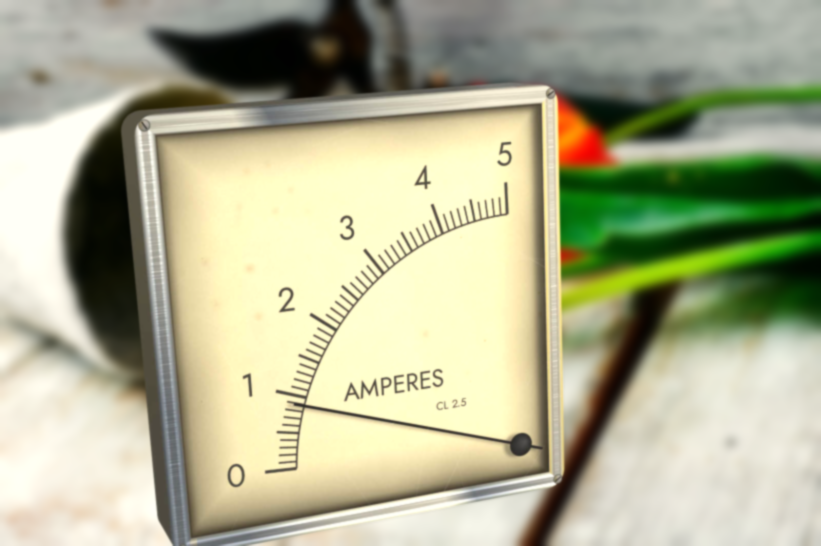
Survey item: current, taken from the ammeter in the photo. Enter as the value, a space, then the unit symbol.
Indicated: 0.9 A
